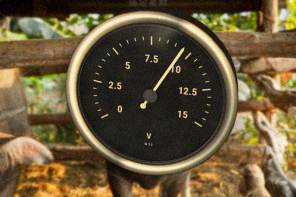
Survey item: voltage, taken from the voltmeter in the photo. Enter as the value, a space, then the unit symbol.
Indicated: 9.5 V
